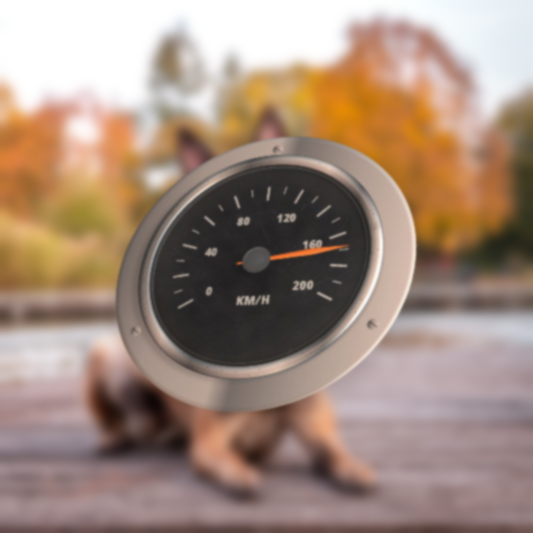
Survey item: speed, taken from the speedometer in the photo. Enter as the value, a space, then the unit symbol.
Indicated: 170 km/h
